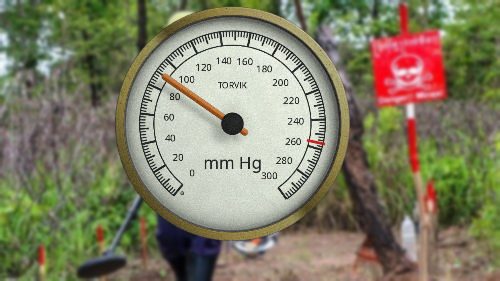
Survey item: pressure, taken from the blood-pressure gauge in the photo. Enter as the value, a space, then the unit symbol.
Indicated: 90 mmHg
